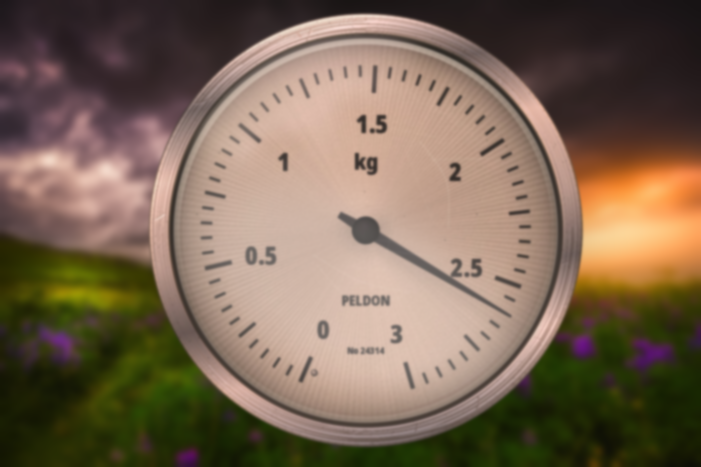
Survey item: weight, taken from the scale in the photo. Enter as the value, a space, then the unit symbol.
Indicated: 2.6 kg
